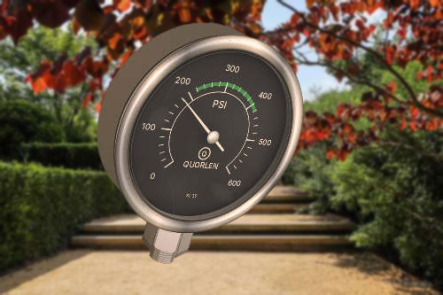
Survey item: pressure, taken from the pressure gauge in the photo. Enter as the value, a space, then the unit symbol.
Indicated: 180 psi
